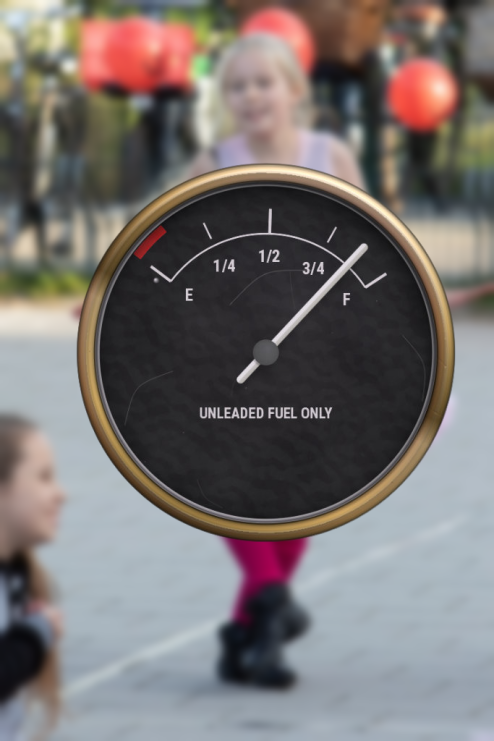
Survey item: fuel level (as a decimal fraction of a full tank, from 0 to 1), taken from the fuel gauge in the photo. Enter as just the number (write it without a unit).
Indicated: 0.875
